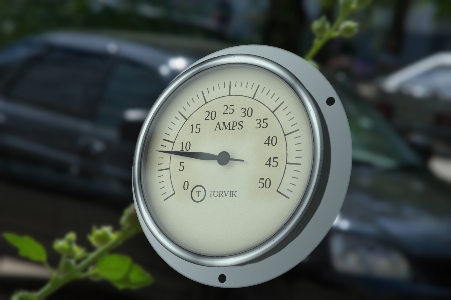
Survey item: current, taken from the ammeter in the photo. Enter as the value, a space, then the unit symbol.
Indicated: 8 A
